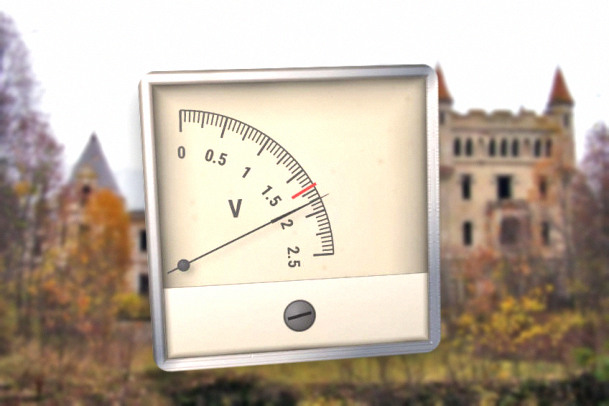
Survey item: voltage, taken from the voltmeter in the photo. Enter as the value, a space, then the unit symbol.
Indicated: 1.85 V
